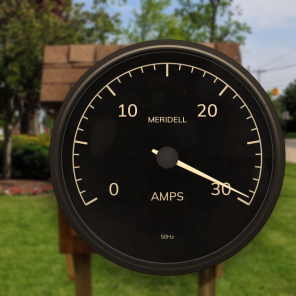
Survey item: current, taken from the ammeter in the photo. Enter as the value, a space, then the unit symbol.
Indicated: 29.5 A
